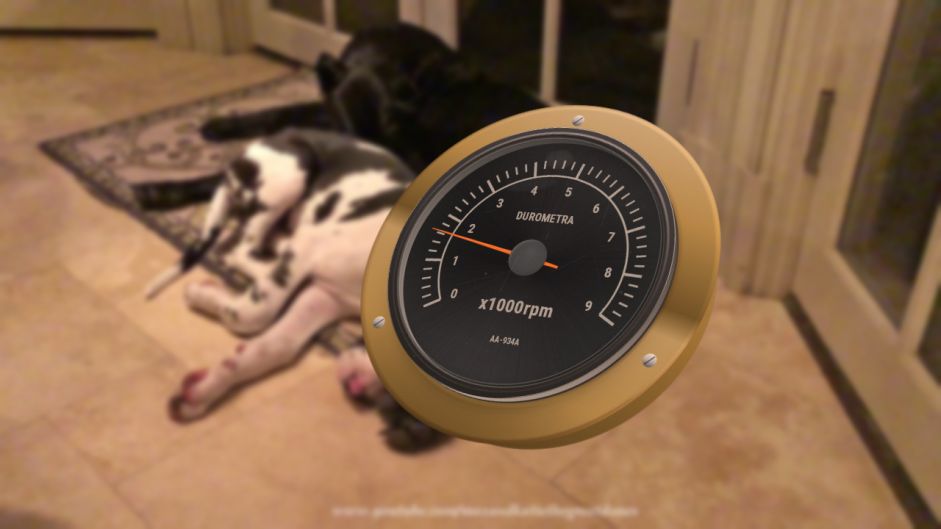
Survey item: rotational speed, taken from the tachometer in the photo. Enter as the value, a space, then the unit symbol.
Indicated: 1600 rpm
